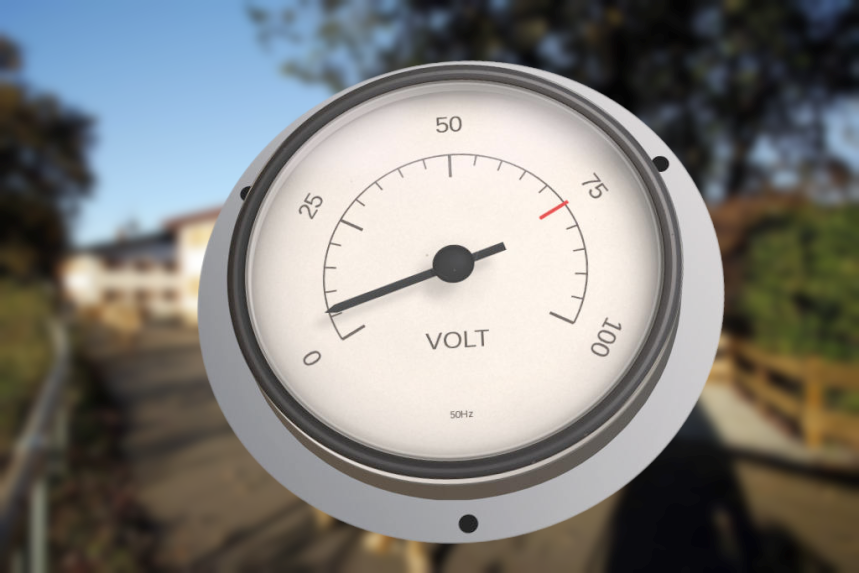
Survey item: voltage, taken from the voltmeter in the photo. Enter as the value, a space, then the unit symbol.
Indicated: 5 V
